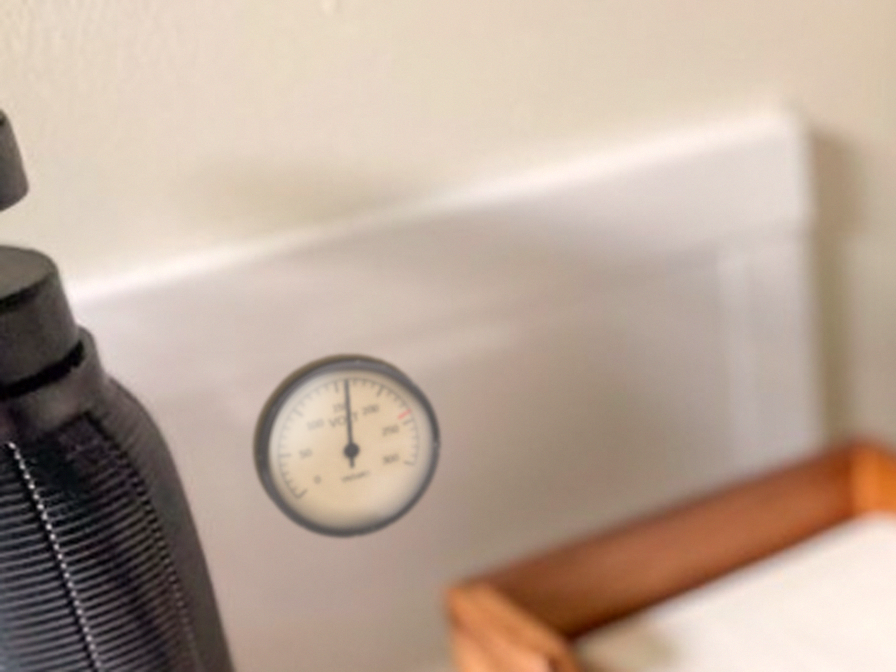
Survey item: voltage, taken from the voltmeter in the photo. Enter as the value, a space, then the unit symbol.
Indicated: 160 V
